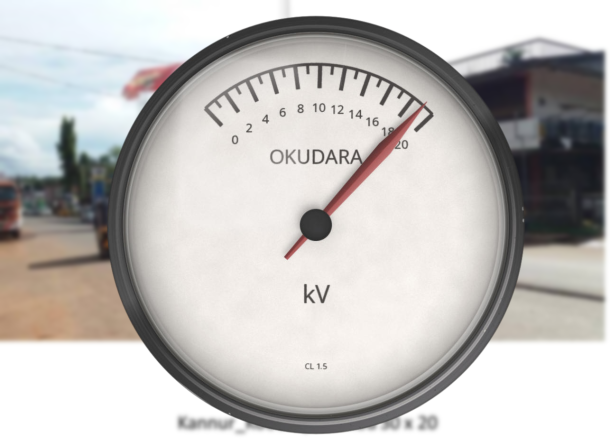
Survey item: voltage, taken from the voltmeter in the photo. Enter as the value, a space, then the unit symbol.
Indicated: 19 kV
